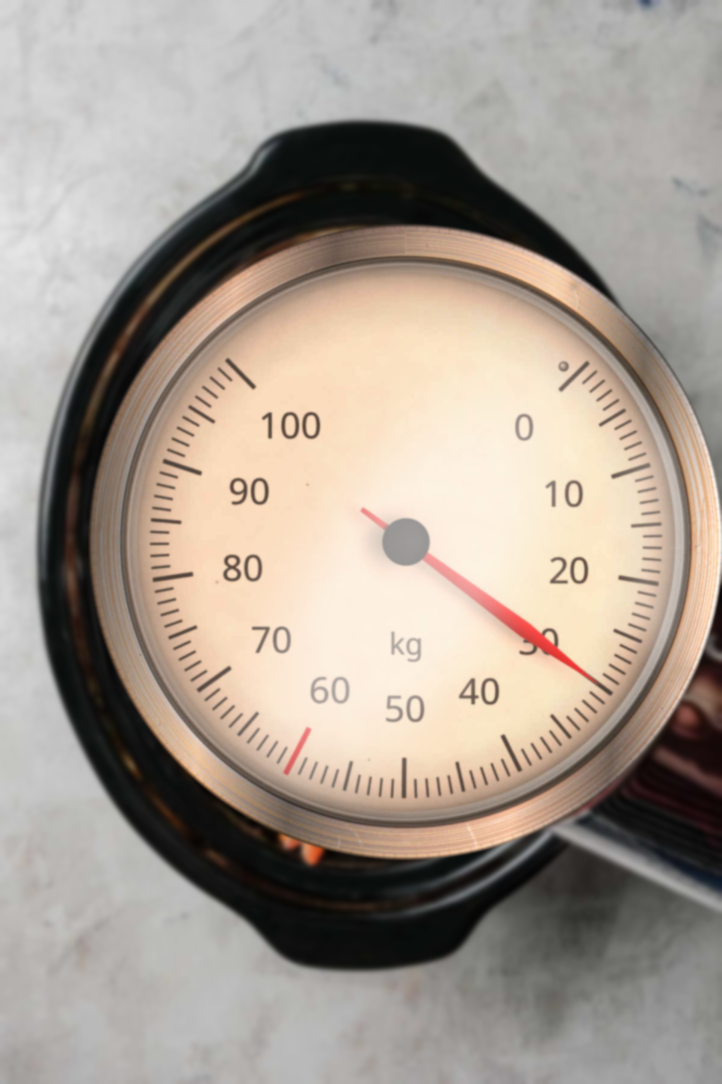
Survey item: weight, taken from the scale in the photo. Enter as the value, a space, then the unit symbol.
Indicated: 30 kg
